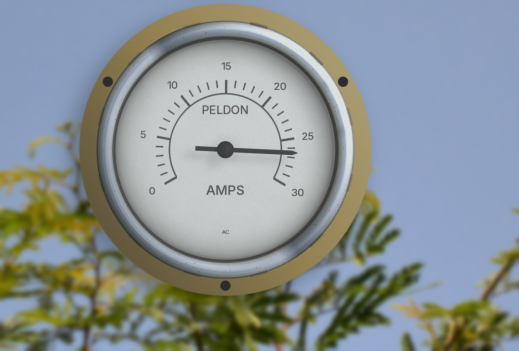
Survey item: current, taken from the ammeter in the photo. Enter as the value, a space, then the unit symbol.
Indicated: 26.5 A
